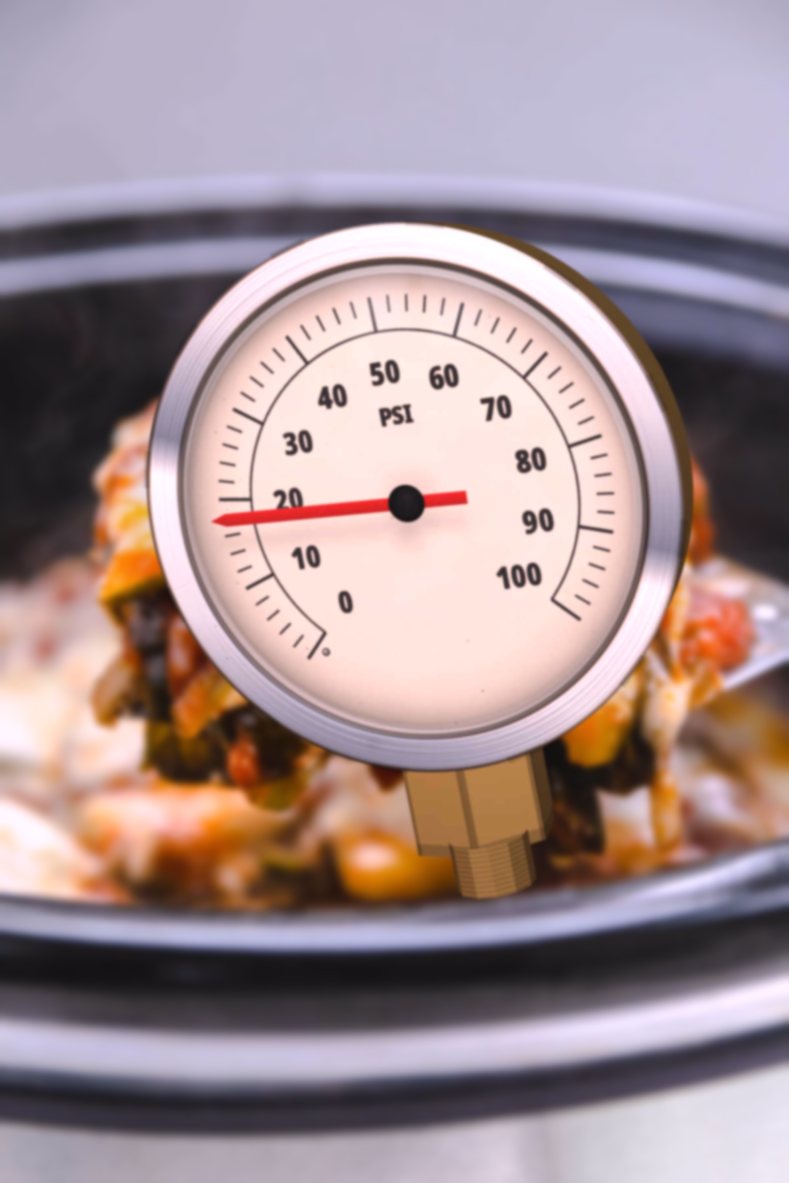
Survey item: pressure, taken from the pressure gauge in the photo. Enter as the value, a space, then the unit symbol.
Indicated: 18 psi
